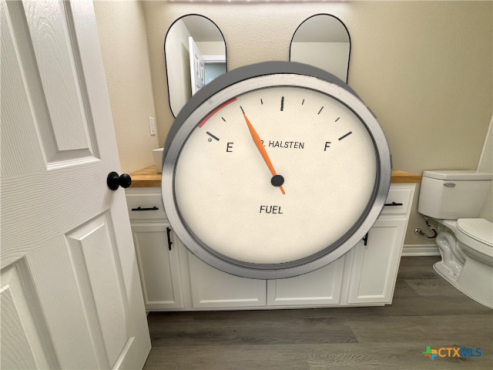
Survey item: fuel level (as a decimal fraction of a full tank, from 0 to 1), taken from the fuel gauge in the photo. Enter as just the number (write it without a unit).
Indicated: 0.25
